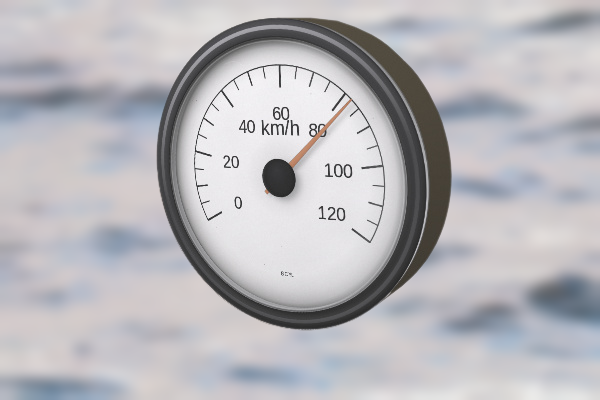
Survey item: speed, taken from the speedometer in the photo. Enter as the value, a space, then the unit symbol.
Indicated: 82.5 km/h
